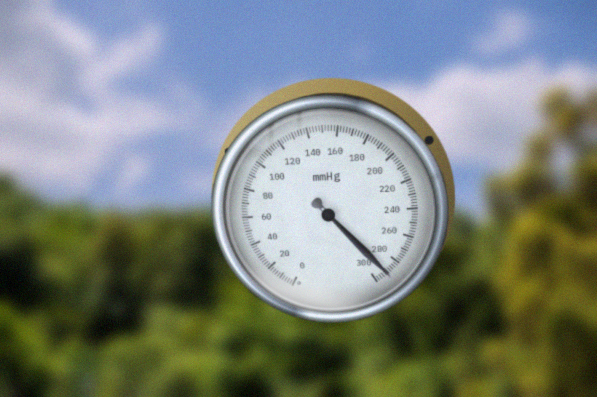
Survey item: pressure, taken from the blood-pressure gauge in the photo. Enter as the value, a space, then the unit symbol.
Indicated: 290 mmHg
